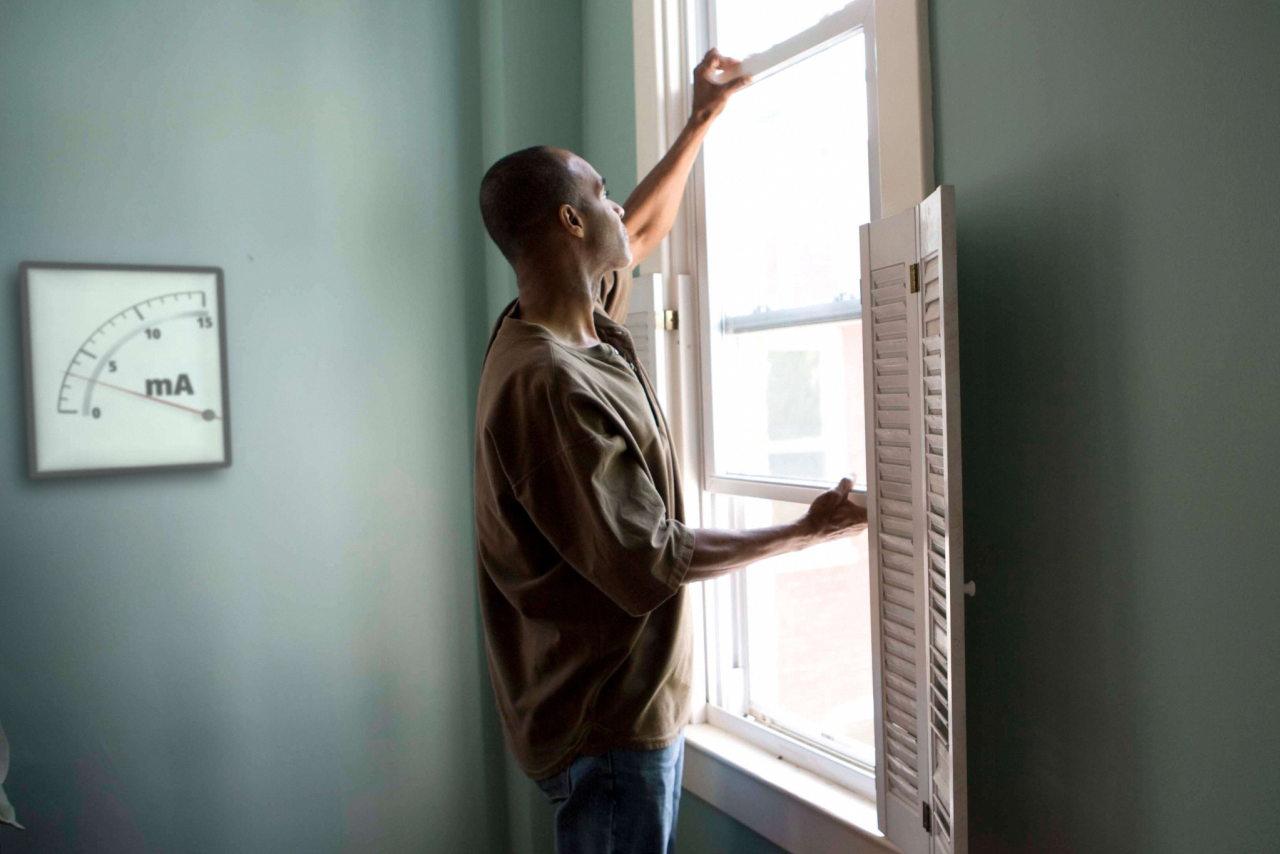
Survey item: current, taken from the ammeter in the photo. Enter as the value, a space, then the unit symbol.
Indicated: 3 mA
